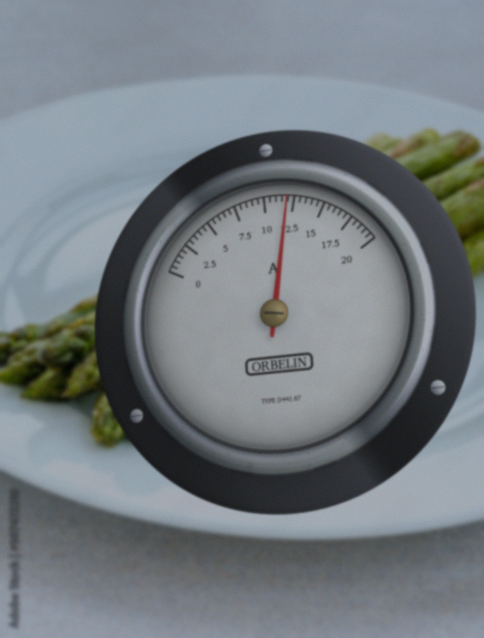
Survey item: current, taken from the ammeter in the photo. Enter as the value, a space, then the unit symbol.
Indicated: 12 A
